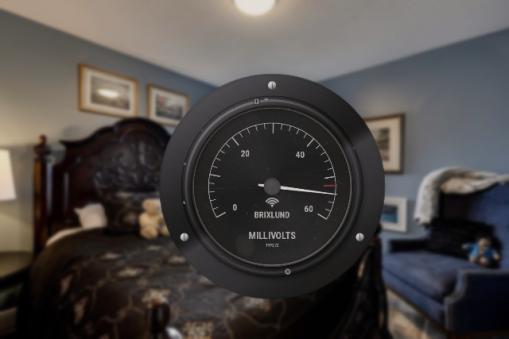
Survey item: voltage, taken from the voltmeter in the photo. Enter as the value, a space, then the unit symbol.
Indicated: 54 mV
